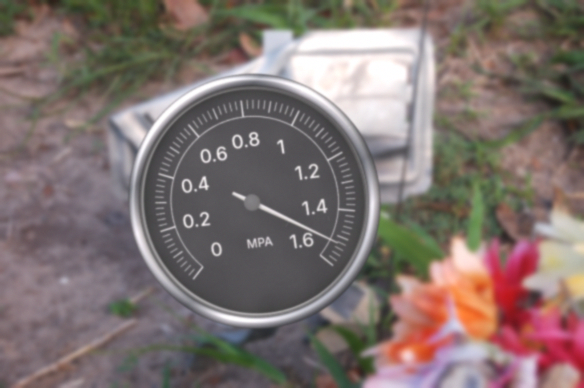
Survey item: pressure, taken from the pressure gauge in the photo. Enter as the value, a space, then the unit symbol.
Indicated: 1.52 MPa
